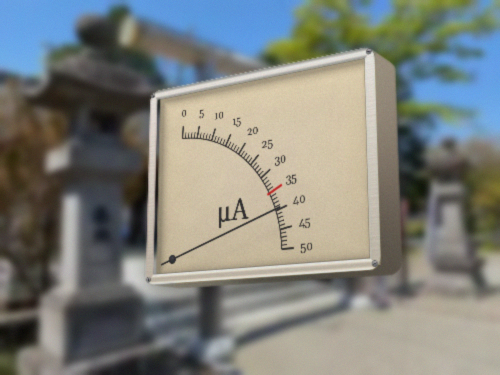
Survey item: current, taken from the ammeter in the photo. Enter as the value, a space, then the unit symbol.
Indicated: 40 µA
